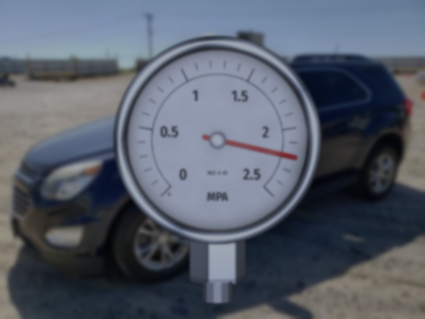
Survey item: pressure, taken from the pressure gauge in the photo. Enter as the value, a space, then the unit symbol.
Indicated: 2.2 MPa
